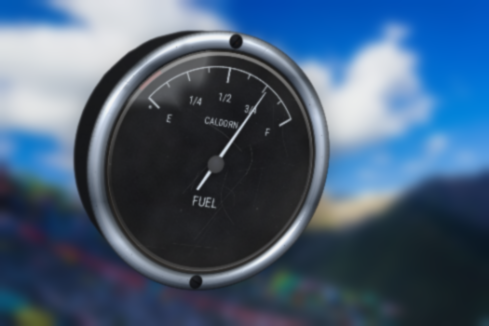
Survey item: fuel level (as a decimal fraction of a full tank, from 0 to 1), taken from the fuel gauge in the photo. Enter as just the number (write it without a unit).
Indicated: 0.75
